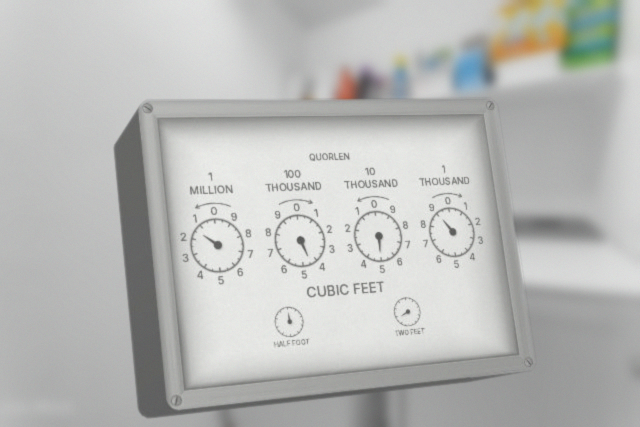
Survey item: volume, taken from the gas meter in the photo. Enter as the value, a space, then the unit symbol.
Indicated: 144900 ft³
